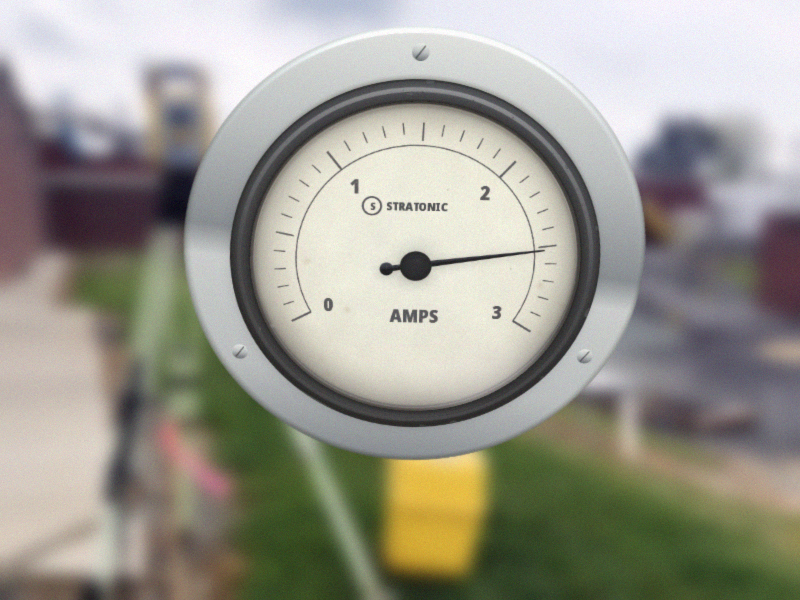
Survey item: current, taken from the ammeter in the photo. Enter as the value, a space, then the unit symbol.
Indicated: 2.5 A
